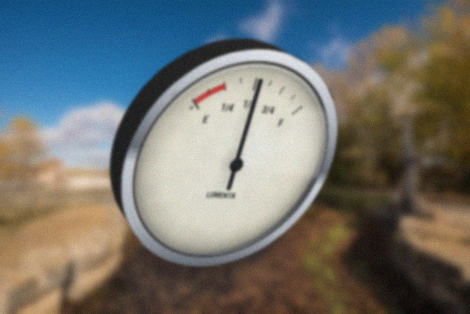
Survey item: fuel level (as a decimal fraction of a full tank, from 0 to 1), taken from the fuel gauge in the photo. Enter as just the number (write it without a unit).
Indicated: 0.5
